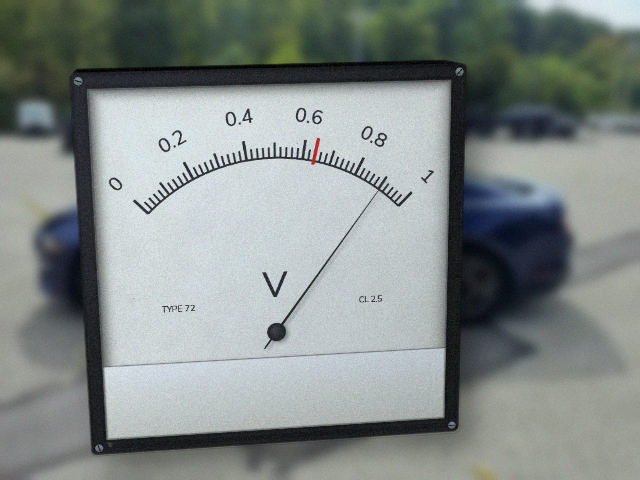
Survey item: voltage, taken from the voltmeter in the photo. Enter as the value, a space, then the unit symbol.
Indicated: 0.9 V
